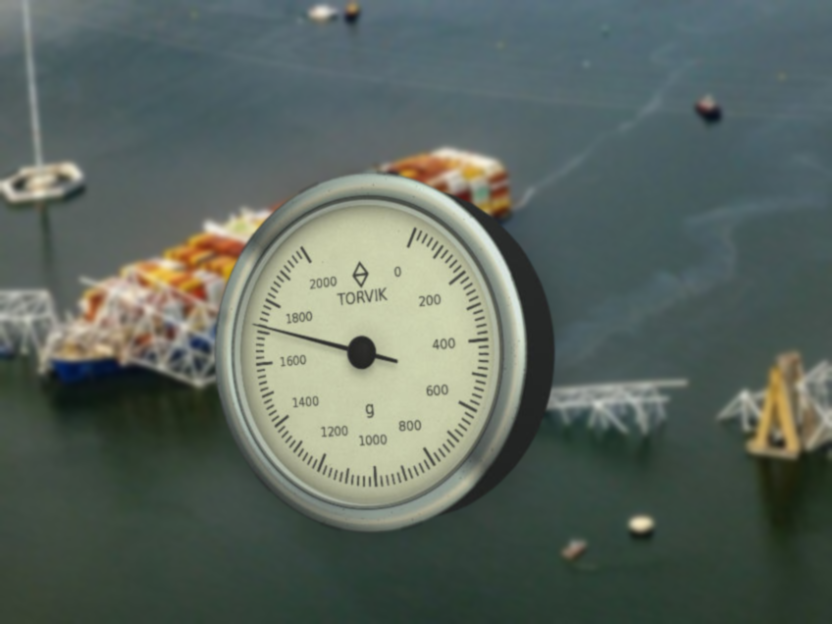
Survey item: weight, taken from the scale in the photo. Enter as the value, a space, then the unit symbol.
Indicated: 1720 g
